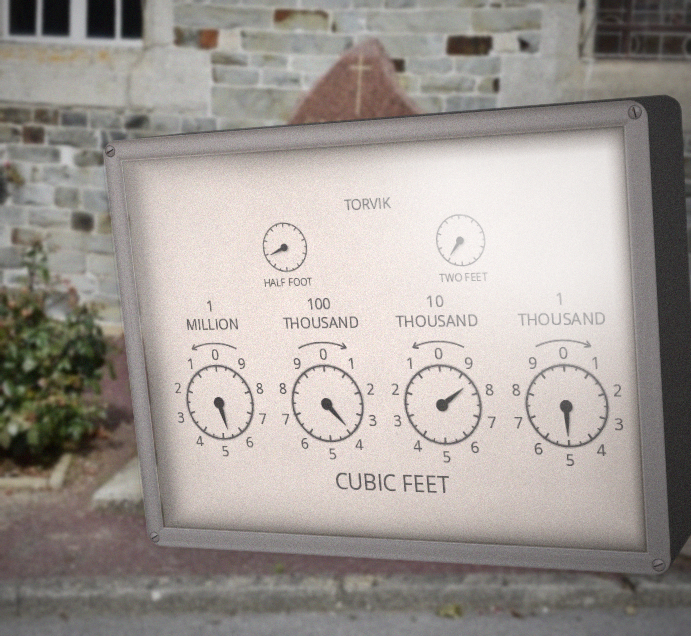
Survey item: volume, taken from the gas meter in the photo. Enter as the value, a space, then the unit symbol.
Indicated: 538500 ft³
